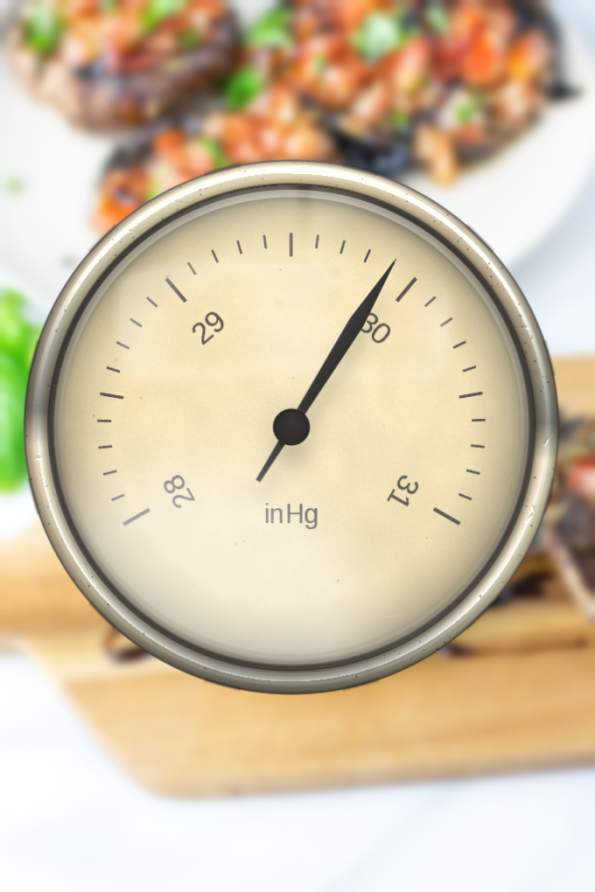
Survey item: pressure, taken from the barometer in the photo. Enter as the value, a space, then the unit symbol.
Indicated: 29.9 inHg
